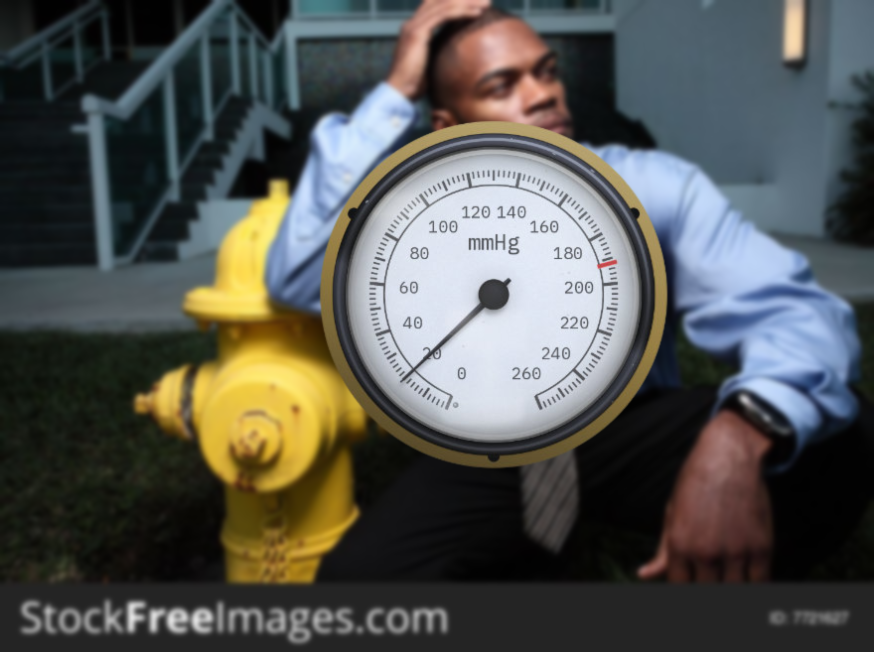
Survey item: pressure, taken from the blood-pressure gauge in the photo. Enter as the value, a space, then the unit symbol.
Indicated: 20 mmHg
